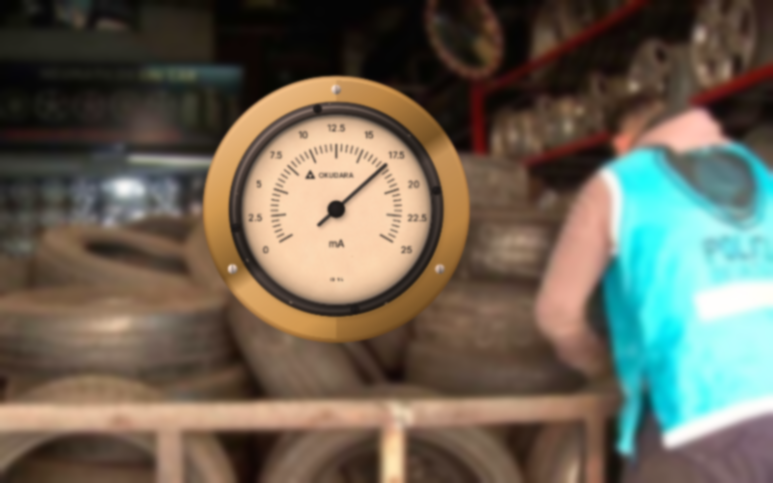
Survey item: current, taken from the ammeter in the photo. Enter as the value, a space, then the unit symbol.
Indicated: 17.5 mA
